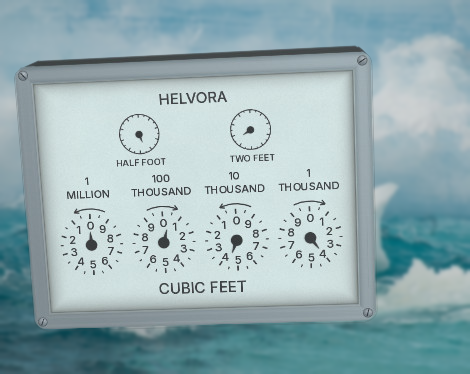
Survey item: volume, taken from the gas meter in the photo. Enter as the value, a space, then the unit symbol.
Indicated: 4400 ft³
